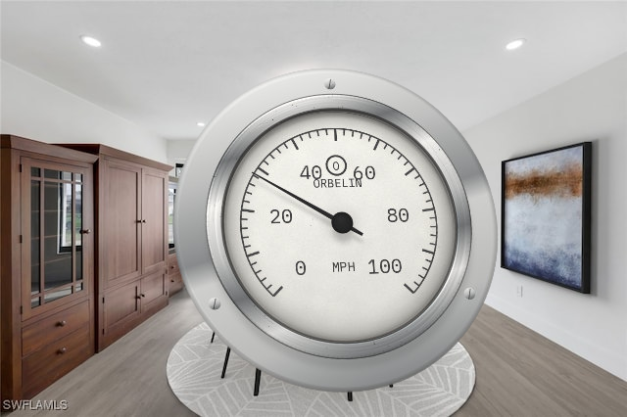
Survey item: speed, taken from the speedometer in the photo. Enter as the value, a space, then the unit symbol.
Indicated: 28 mph
